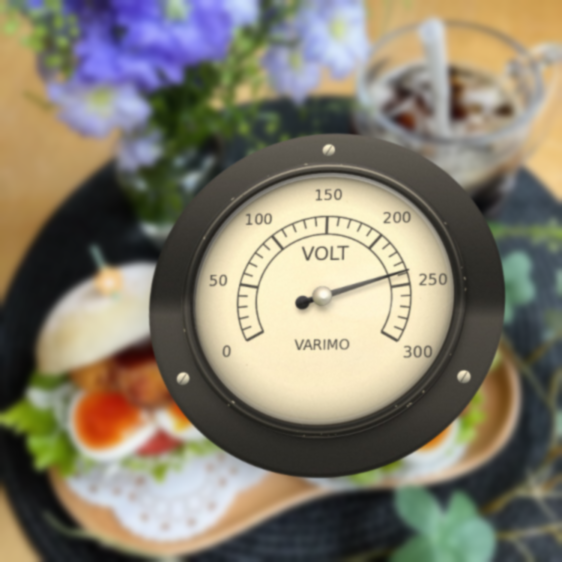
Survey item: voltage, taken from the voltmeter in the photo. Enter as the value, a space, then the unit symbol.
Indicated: 240 V
